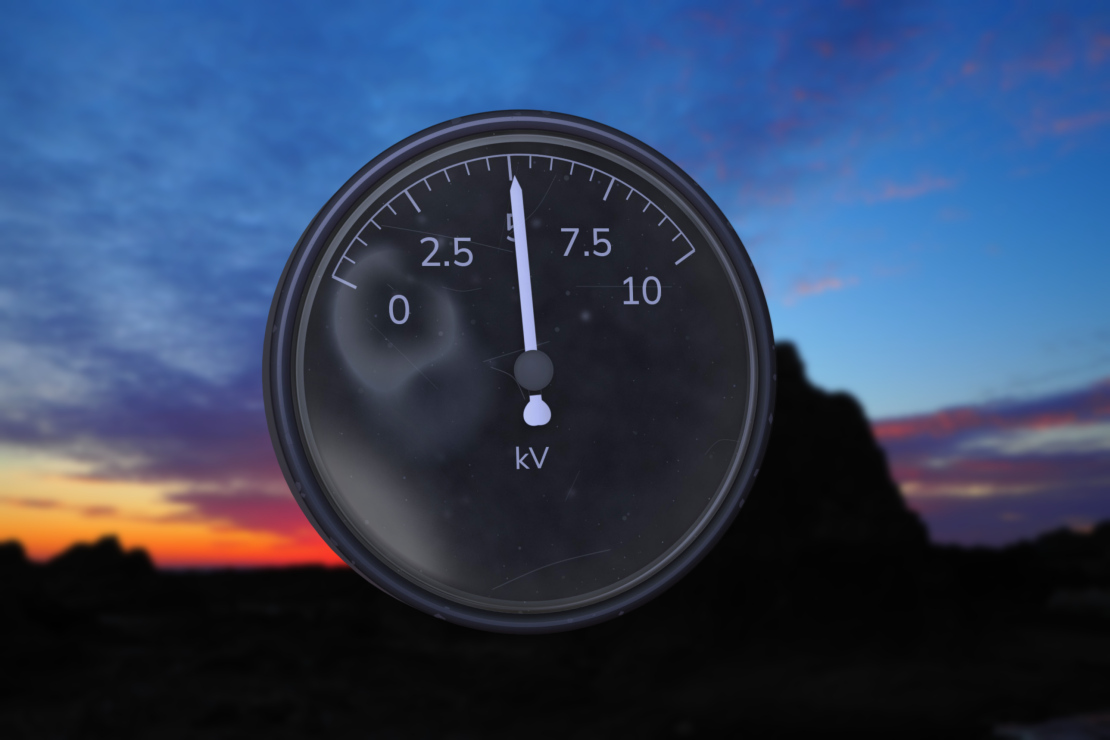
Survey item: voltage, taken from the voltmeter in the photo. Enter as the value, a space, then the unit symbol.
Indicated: 5 kV
